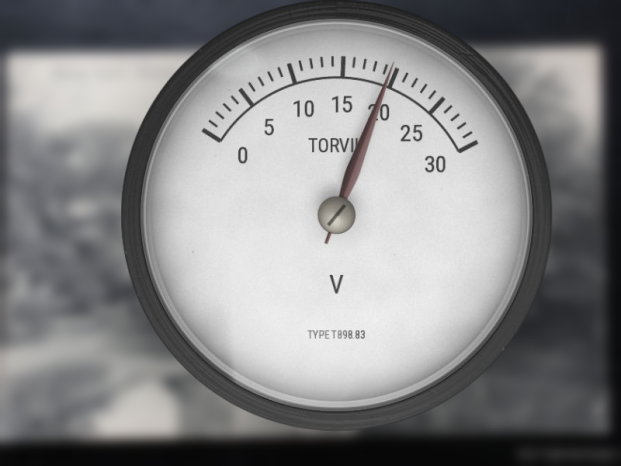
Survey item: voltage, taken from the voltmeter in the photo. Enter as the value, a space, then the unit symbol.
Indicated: 19.5 V
